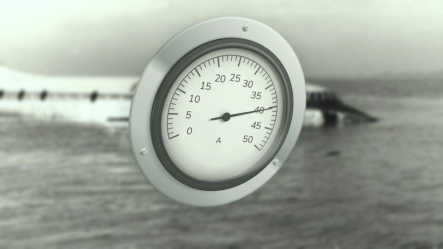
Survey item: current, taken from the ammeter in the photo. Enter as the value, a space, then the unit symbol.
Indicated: 40 A
